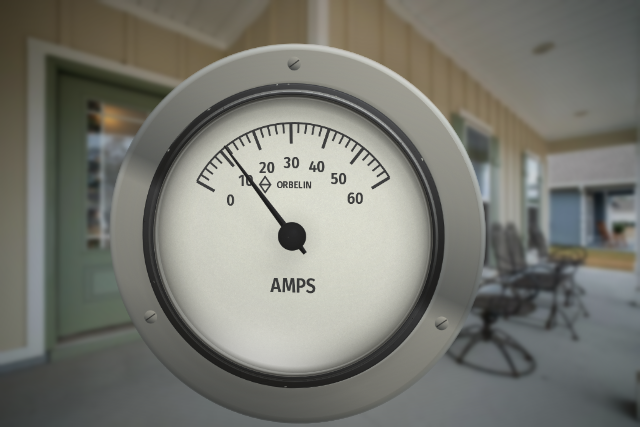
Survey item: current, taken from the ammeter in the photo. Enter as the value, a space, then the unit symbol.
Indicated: 12 A
